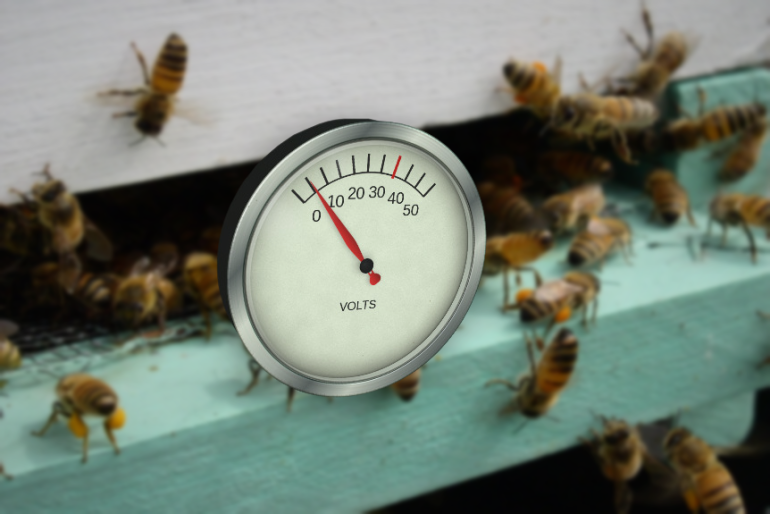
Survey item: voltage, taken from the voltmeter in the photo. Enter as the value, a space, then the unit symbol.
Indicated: 5 V
